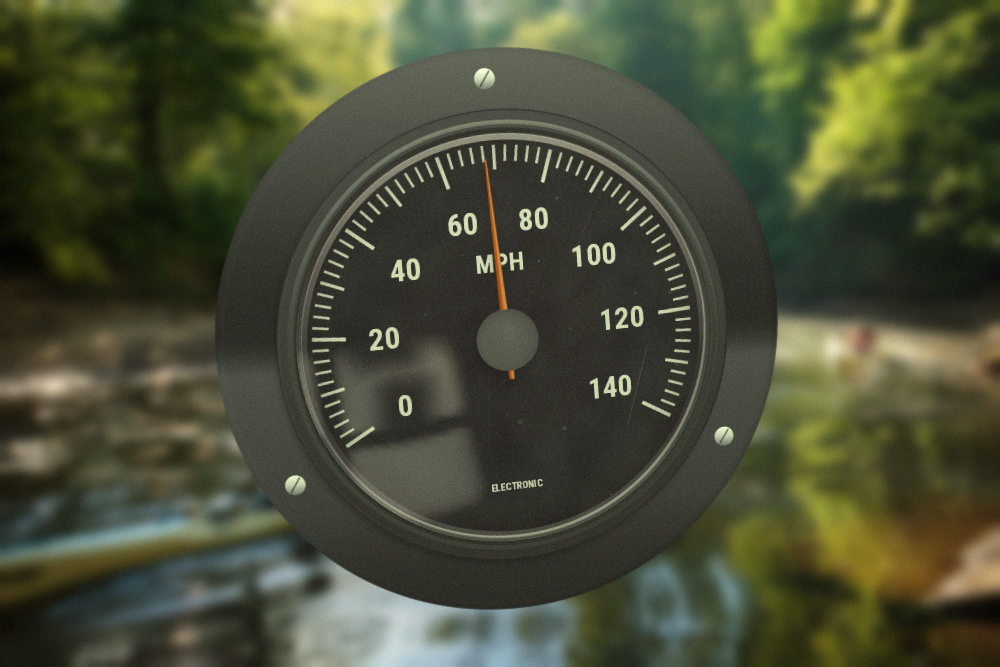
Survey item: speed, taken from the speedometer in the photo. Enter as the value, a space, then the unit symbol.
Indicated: 68 mph
